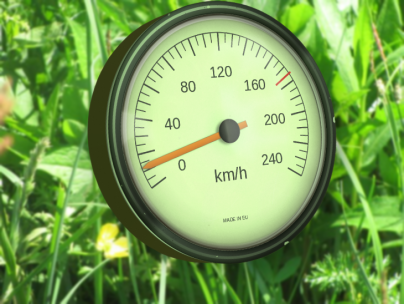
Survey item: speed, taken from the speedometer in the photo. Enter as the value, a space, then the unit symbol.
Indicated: 12.5 km/h
